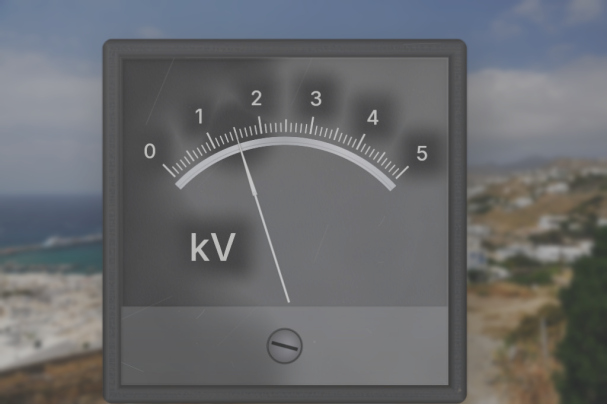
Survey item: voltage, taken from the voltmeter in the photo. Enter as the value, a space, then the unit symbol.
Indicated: 1.5 kV
